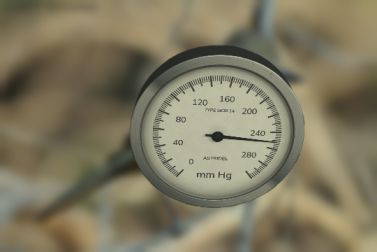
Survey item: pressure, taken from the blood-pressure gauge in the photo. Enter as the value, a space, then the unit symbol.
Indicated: 250 mmHg
